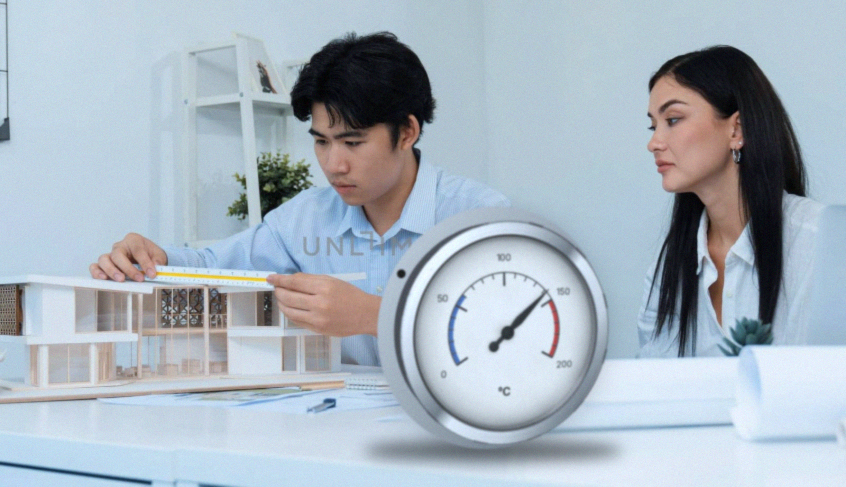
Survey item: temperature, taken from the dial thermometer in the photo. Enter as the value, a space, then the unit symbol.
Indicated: 140 °C
